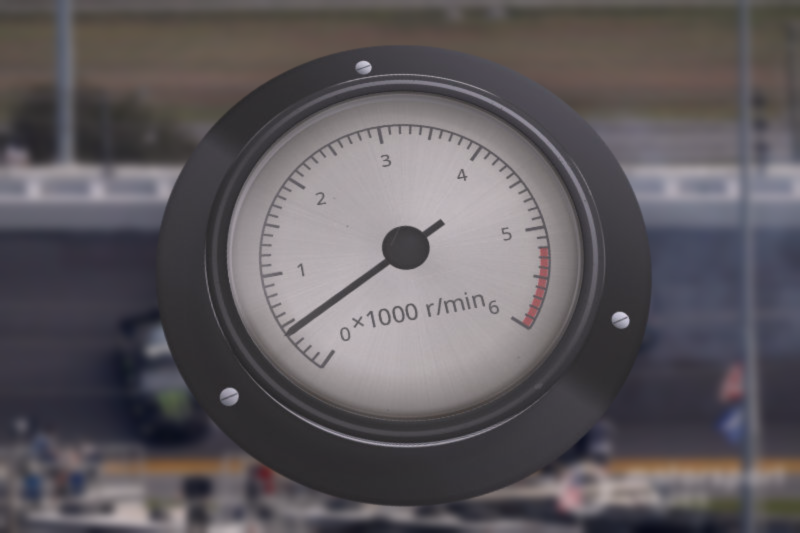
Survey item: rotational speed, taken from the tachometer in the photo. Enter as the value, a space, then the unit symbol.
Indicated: 400 rpm
